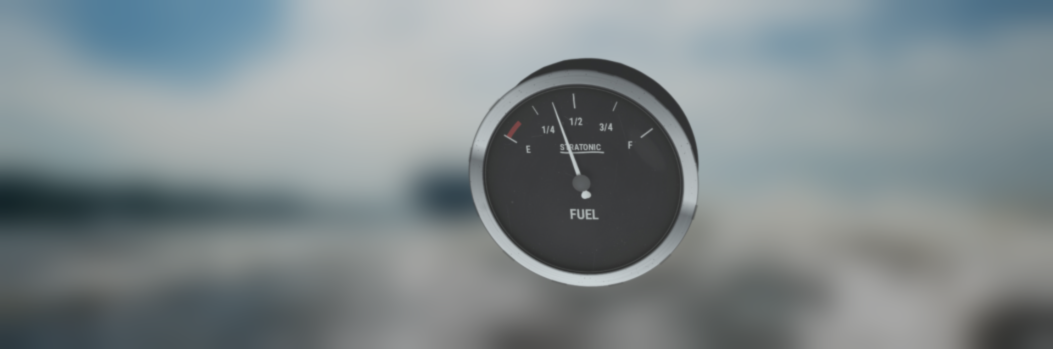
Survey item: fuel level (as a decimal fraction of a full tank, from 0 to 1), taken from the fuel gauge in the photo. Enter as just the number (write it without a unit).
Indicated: 0.375
